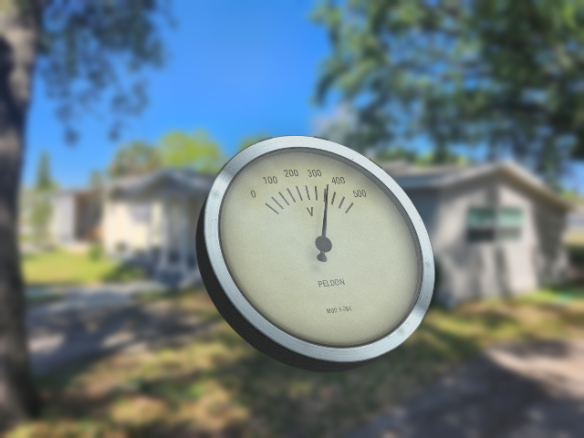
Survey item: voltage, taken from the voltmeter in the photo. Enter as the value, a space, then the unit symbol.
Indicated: 350 V
